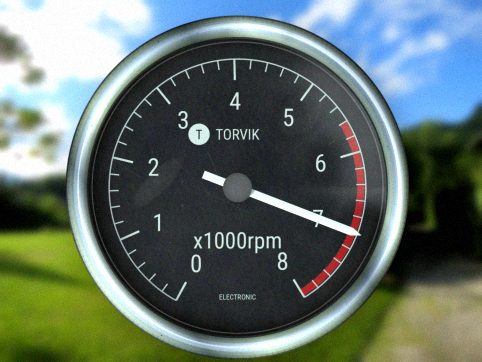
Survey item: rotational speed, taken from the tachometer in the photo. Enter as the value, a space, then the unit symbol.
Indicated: 7000 rpm
